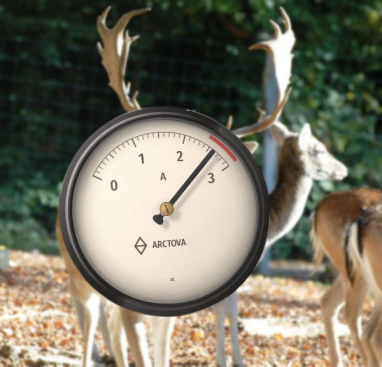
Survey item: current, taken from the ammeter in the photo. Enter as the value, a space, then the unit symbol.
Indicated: 2.6 A
